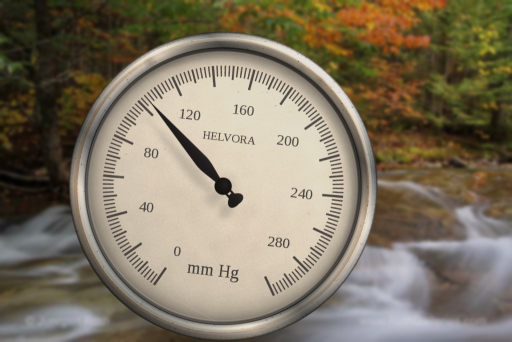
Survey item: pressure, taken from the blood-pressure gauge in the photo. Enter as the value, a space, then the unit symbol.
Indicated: 104 mmHg
